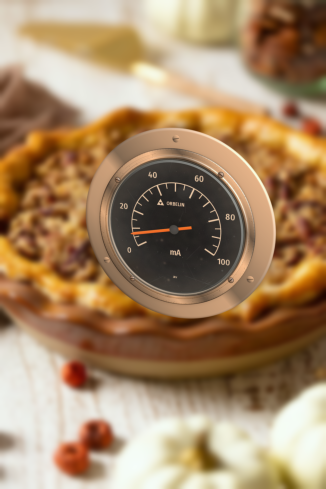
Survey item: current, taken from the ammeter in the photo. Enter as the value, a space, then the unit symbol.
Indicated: 7.5 mA
